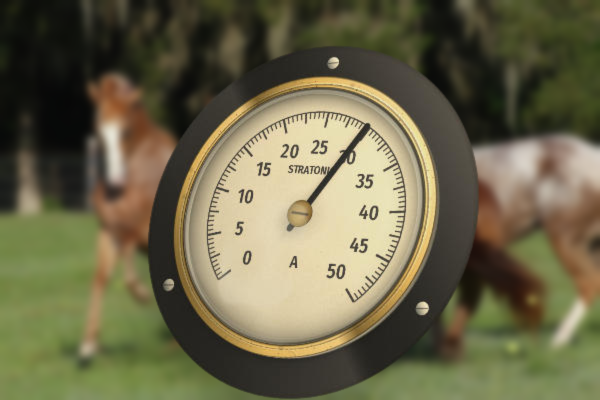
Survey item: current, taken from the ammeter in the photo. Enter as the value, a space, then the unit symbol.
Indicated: 30 A
